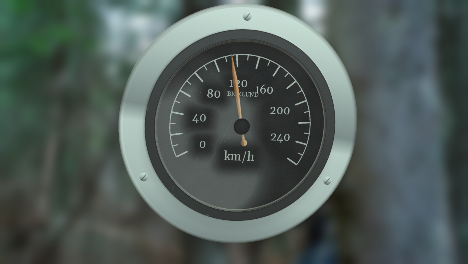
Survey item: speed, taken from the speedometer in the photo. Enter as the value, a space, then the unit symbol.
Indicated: 115 km/h
